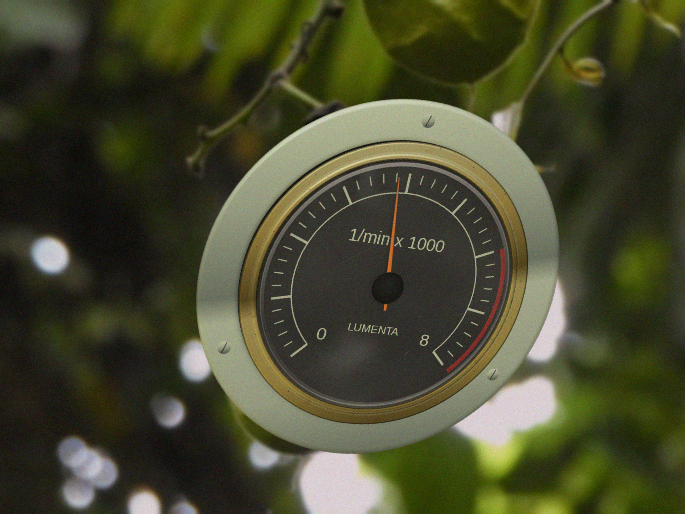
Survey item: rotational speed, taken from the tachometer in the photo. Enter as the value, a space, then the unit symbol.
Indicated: 3800 rpm
